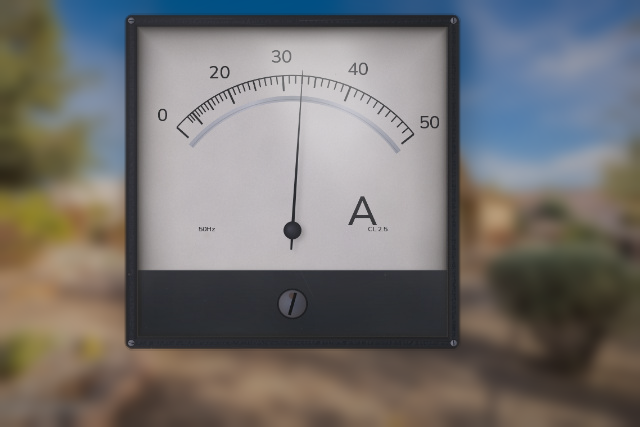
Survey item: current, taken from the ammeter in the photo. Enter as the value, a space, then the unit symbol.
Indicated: 33 A
